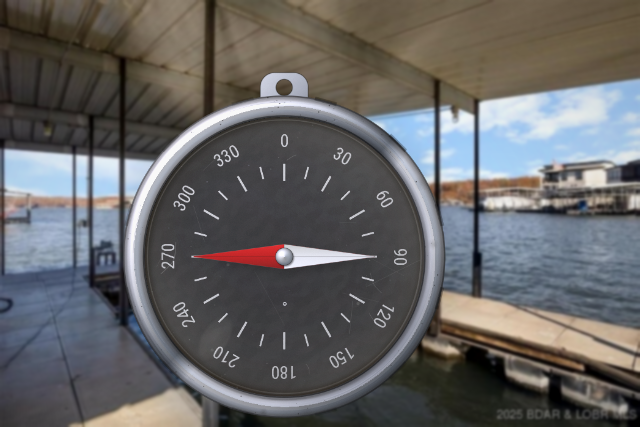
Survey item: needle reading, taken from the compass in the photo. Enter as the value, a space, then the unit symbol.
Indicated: 270 °
